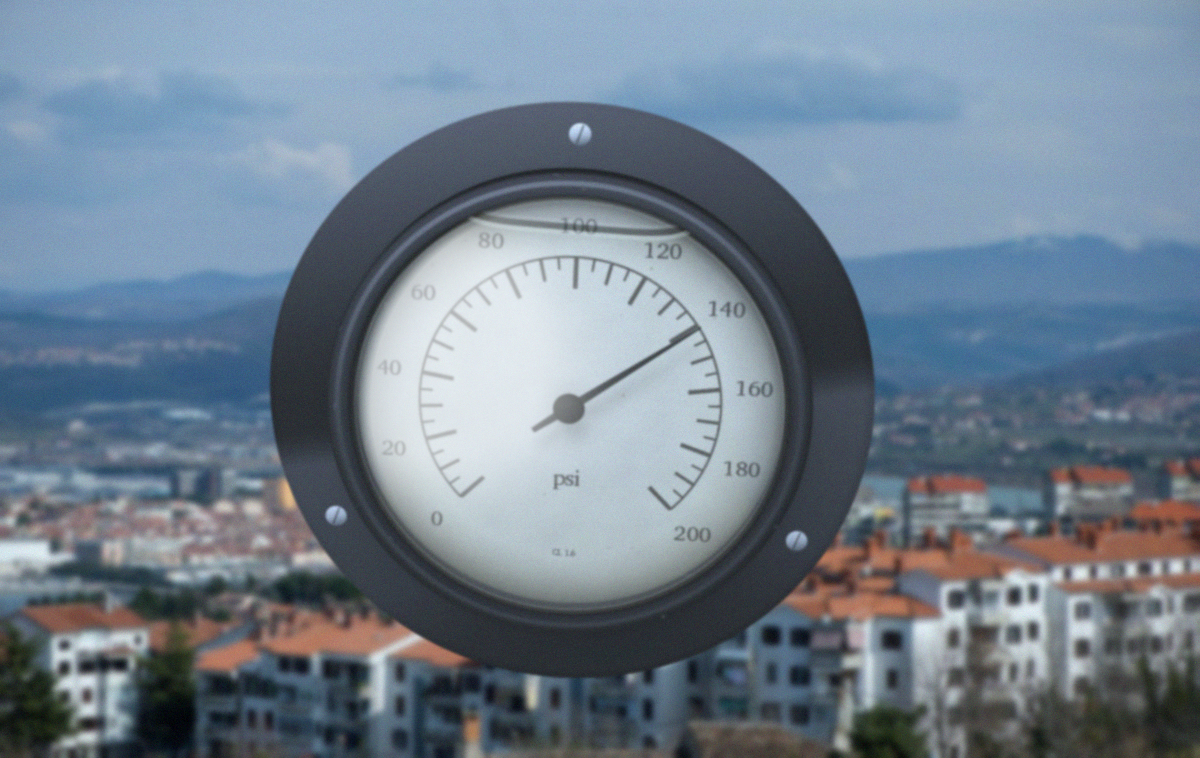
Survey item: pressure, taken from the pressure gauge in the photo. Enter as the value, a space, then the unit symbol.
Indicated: 140 psi
